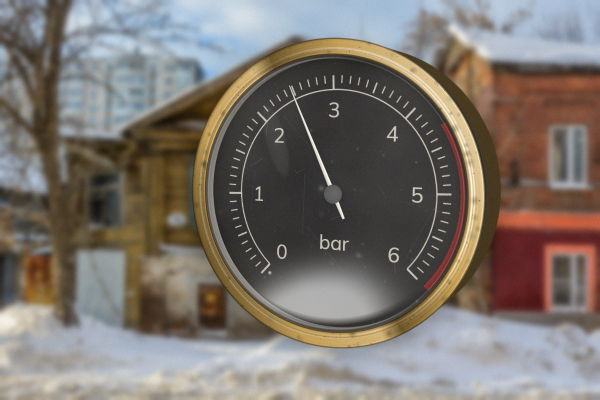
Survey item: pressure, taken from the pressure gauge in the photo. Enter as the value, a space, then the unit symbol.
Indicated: 2.5 bar
